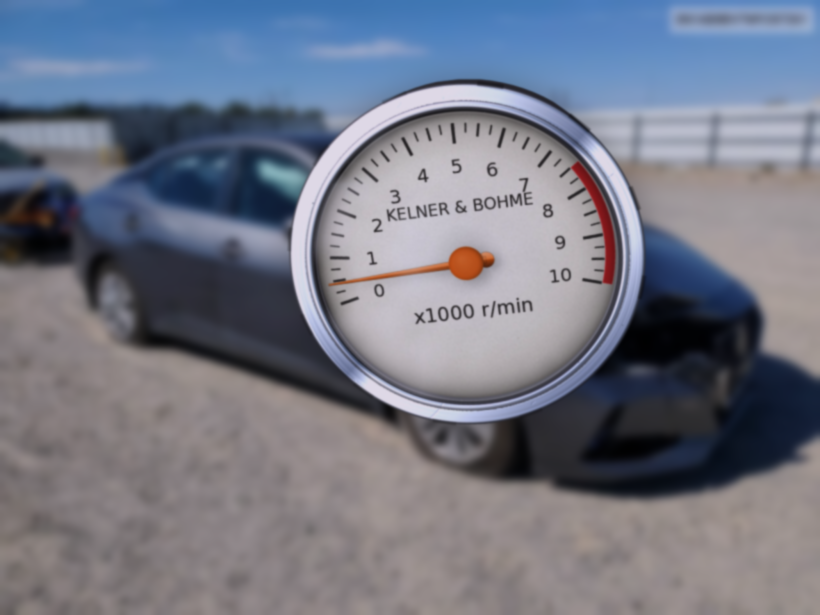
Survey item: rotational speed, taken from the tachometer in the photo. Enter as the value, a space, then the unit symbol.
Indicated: 500 rpm
